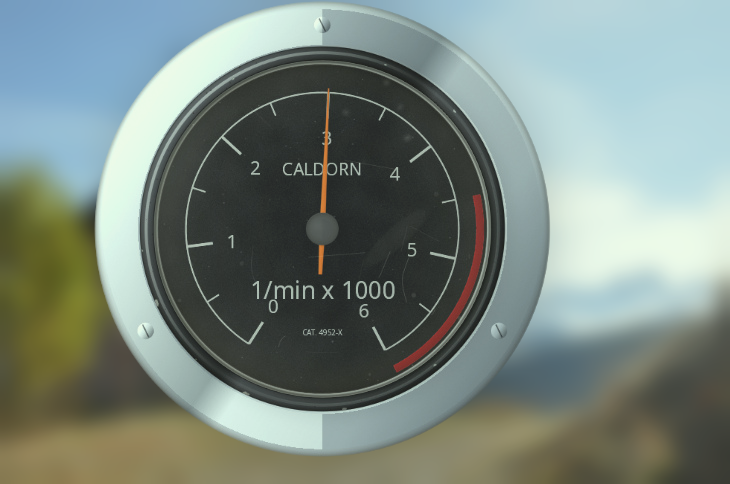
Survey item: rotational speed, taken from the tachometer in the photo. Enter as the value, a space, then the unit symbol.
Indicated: 3000 rpm
